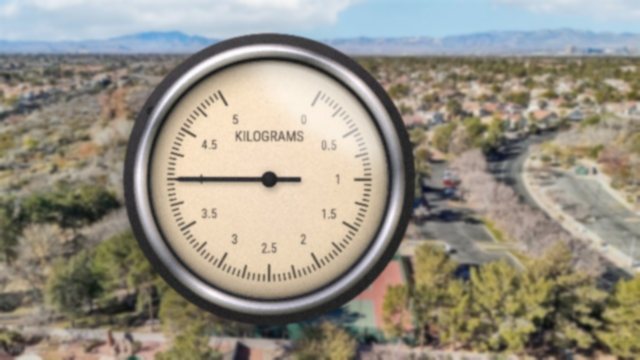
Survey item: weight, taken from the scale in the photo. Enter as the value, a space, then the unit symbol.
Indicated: 4 kg
